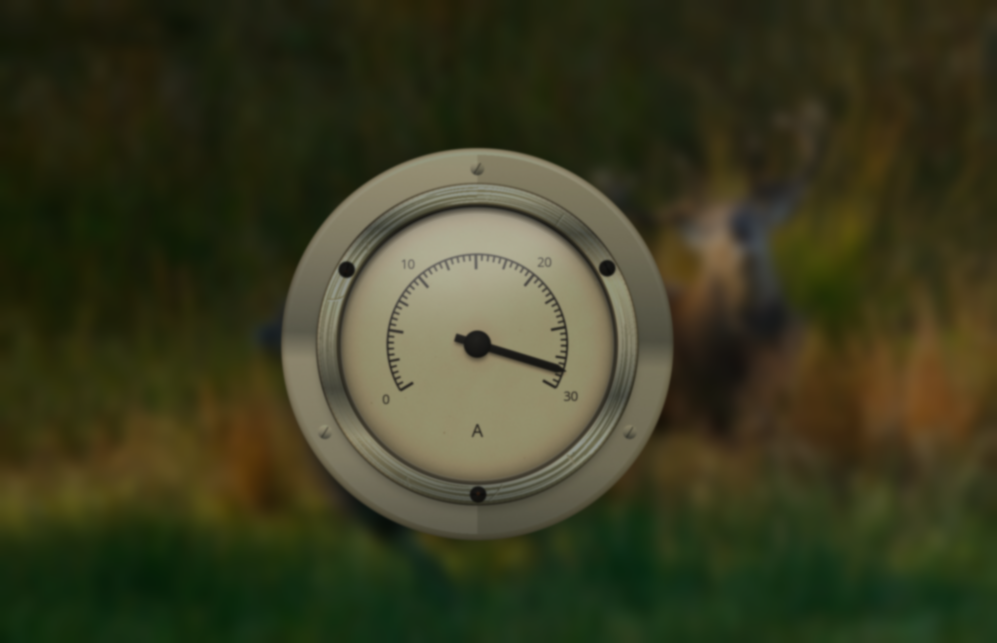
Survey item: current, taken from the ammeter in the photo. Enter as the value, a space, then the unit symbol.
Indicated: 28.5 A
